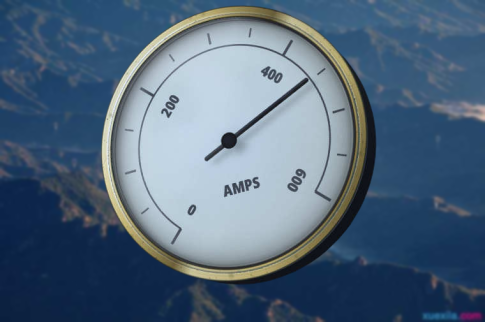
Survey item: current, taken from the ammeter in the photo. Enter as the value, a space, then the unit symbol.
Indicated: 450 A
